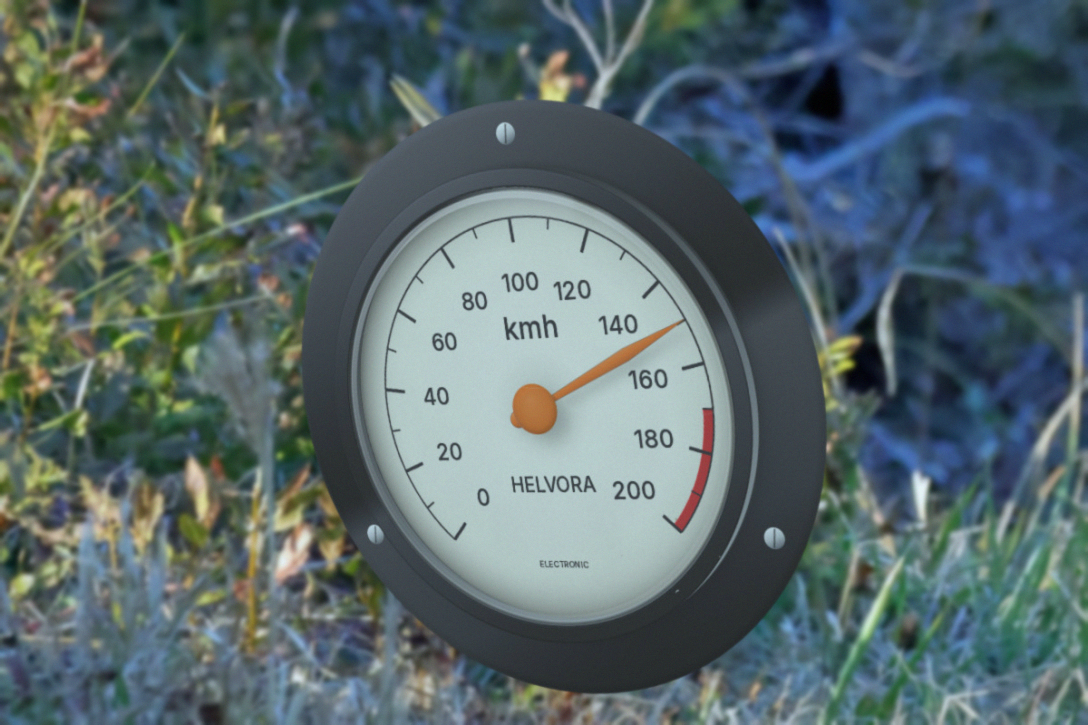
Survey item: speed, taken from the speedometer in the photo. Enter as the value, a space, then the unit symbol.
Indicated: 150 km/h
